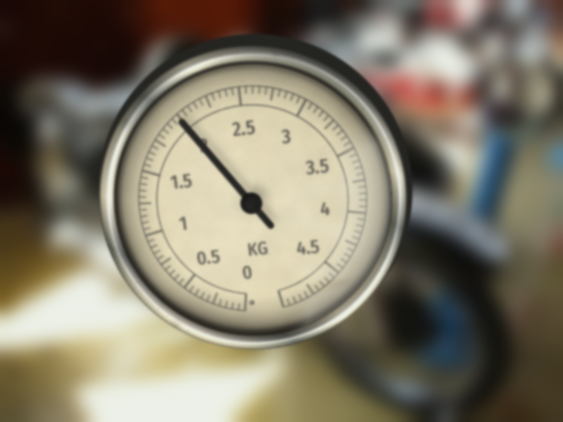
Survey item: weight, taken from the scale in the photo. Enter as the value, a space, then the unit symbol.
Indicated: 2 kg
